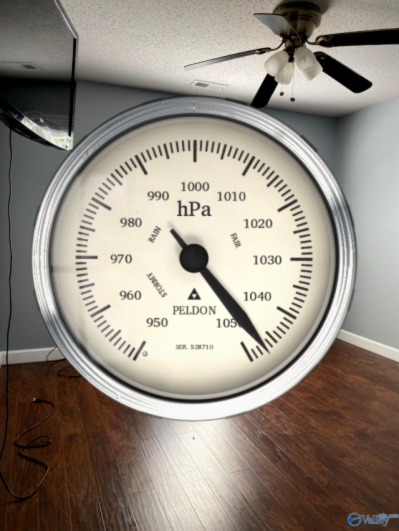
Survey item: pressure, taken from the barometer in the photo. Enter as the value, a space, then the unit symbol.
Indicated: 1047 hPa
